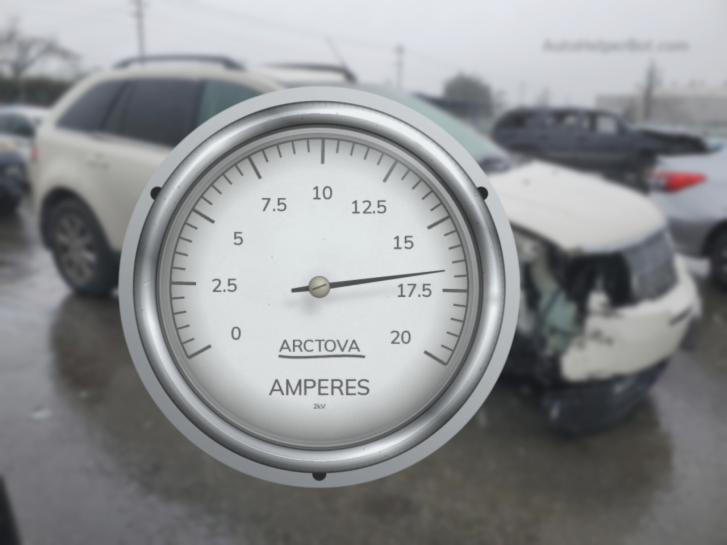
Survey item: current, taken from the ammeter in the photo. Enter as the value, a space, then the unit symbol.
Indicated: 16.75 A
